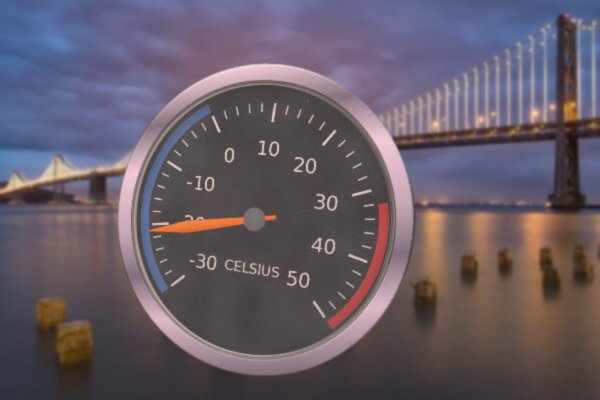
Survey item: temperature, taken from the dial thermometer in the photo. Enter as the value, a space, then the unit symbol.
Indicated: -21 °C
